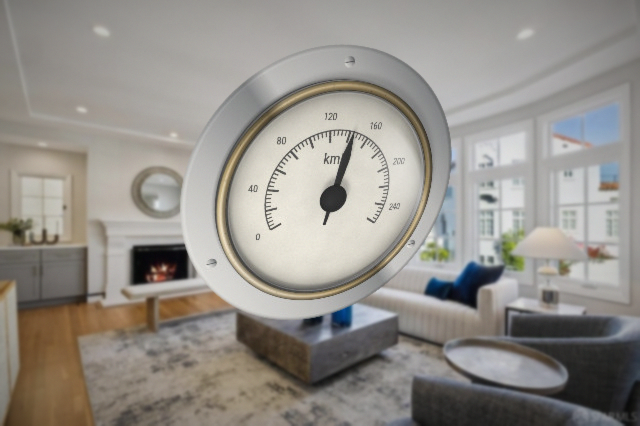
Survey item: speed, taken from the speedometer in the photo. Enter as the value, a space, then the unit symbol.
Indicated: 140 km/h
